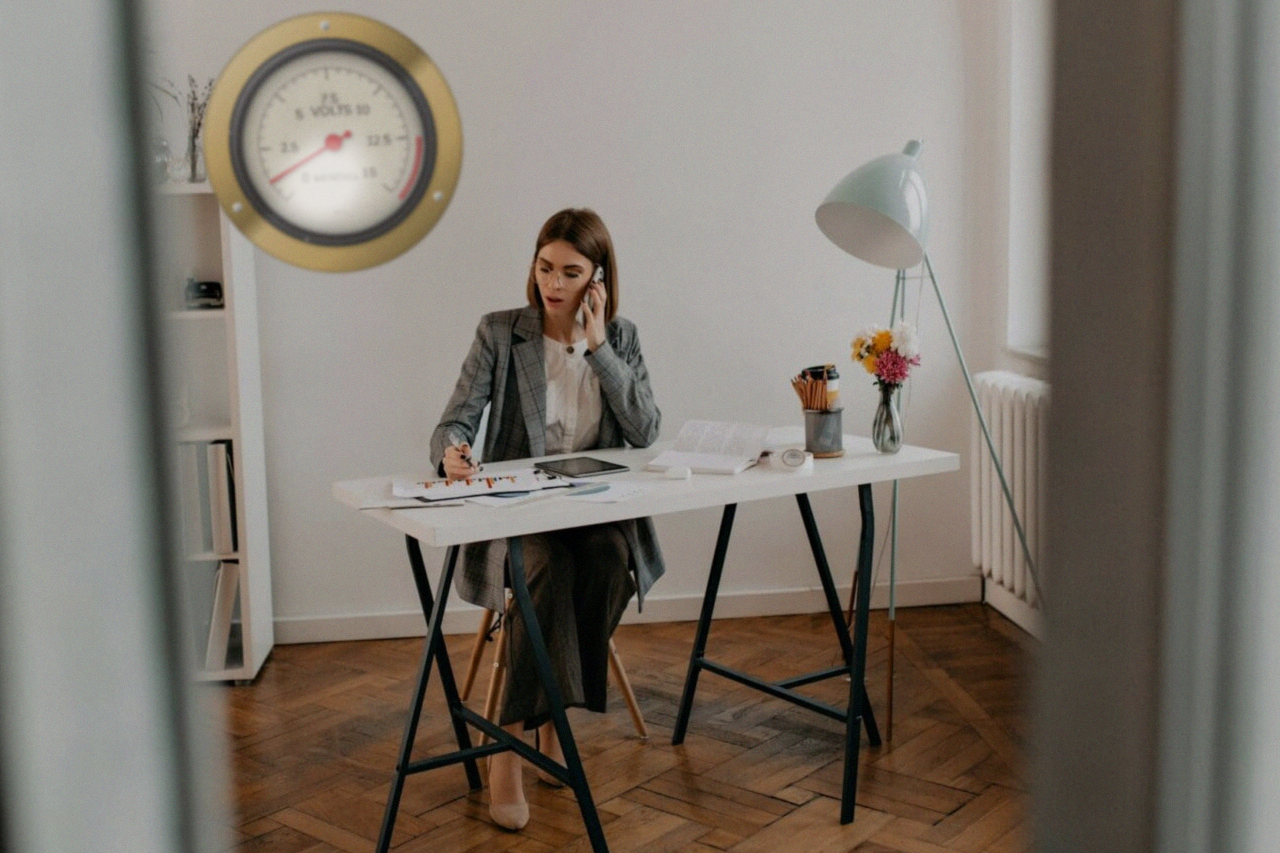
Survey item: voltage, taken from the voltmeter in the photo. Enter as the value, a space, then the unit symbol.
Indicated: 1 V
